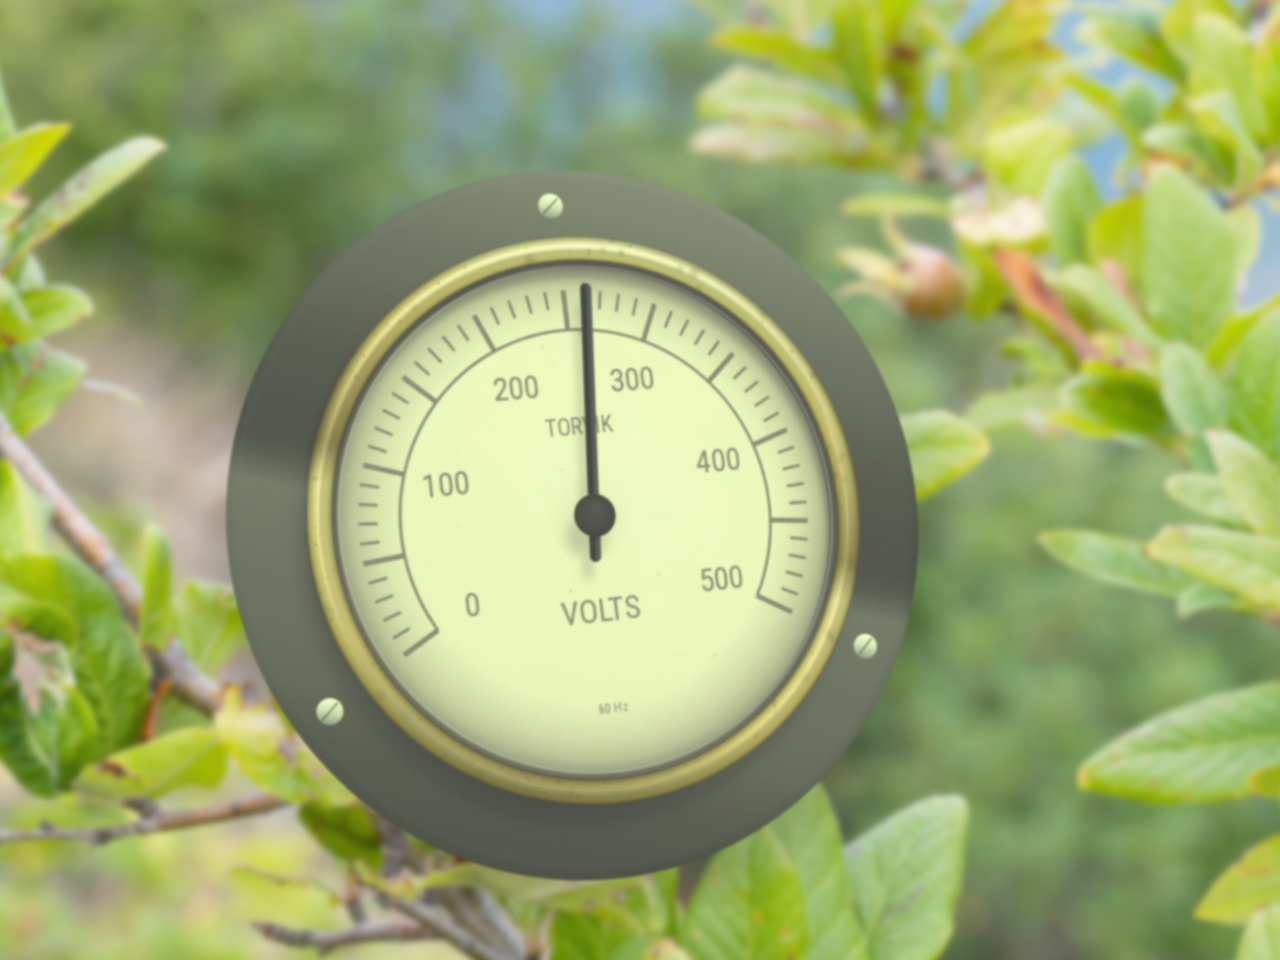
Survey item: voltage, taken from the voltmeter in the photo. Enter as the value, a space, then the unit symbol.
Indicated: 260 V
